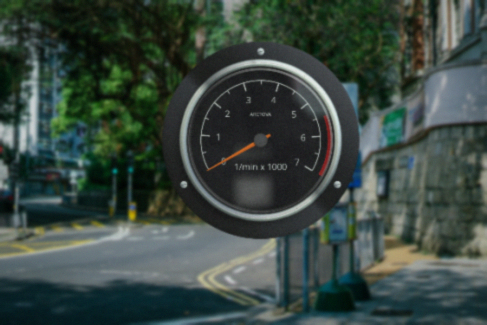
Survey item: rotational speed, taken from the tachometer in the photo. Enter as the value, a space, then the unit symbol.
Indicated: 0 rpm
